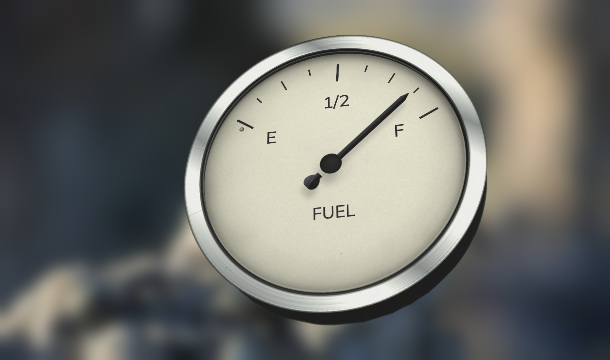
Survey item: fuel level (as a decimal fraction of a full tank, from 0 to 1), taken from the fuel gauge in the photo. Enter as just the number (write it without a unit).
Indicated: 0.875
